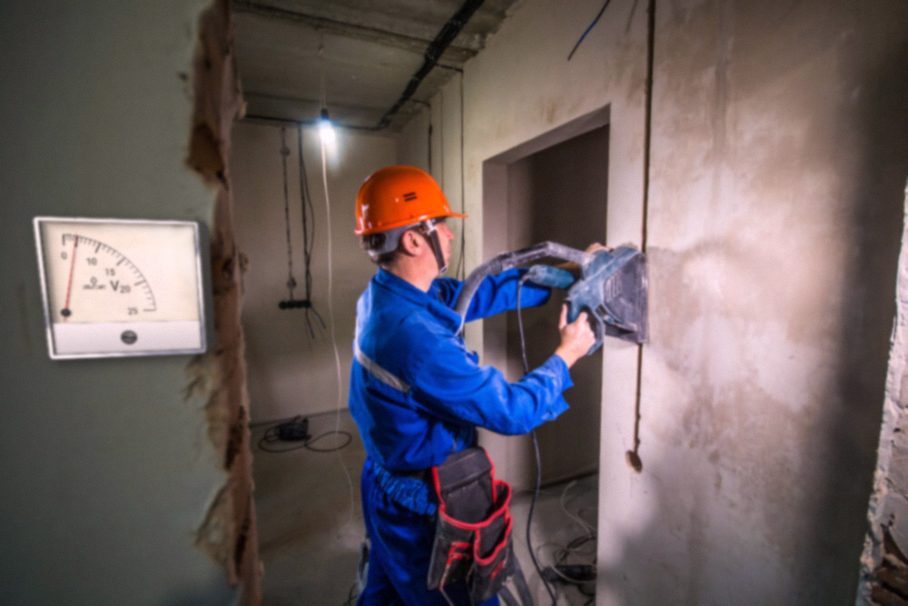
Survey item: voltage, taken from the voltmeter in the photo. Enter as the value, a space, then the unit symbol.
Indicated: 5 V
